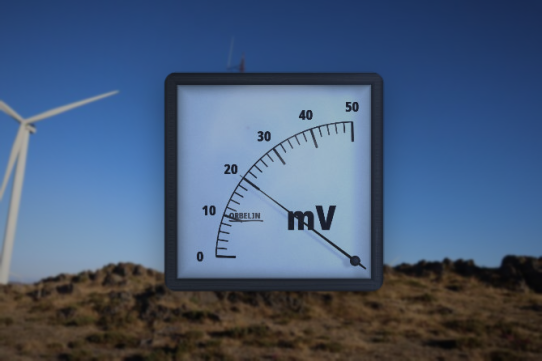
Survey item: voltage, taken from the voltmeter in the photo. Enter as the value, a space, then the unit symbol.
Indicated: 20 mV
